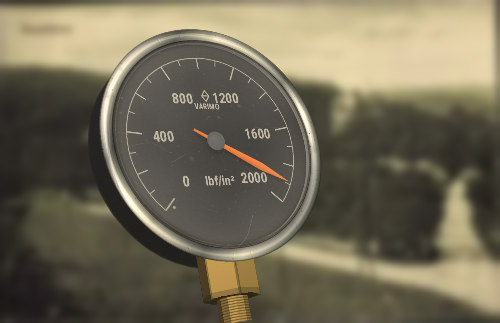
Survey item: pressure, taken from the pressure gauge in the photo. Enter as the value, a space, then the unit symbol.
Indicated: 1900 psi
